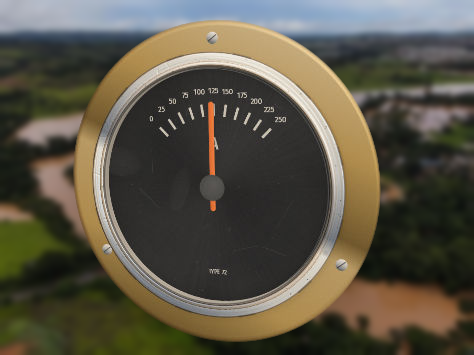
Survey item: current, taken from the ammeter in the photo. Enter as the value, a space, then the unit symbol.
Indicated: 125 A
